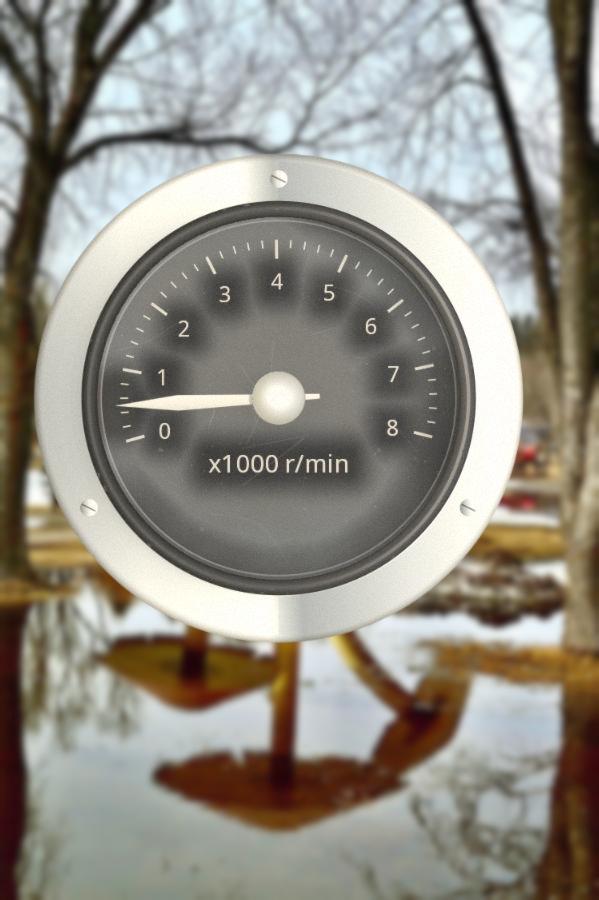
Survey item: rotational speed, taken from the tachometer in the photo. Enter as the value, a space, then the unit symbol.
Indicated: 500 rpm
